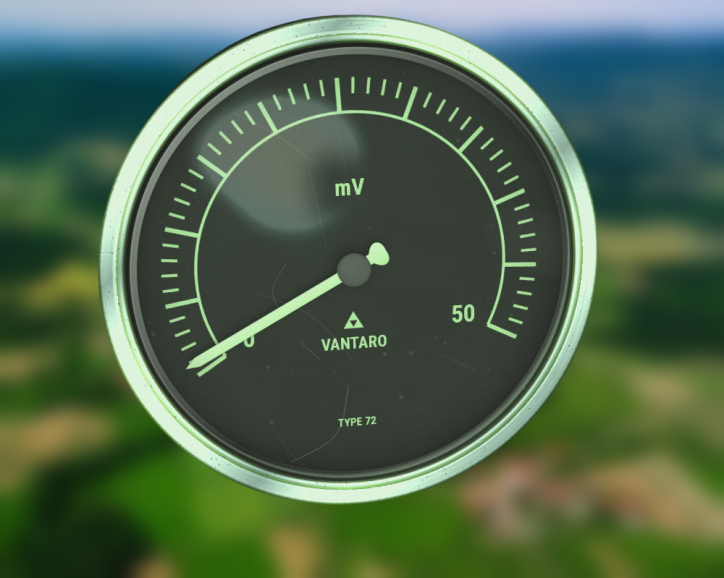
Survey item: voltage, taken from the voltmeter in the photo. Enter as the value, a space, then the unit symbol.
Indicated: 1 mV
